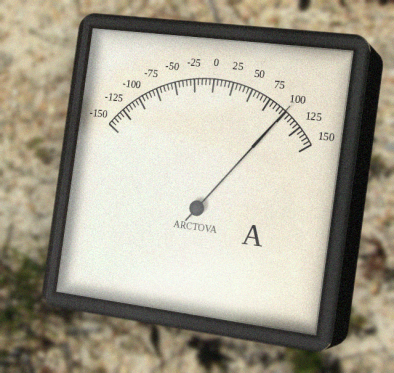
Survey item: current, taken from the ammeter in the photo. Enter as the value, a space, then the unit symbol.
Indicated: 100 A
